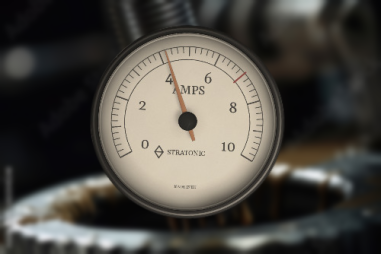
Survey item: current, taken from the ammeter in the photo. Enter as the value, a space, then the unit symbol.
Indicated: 4.2 A
